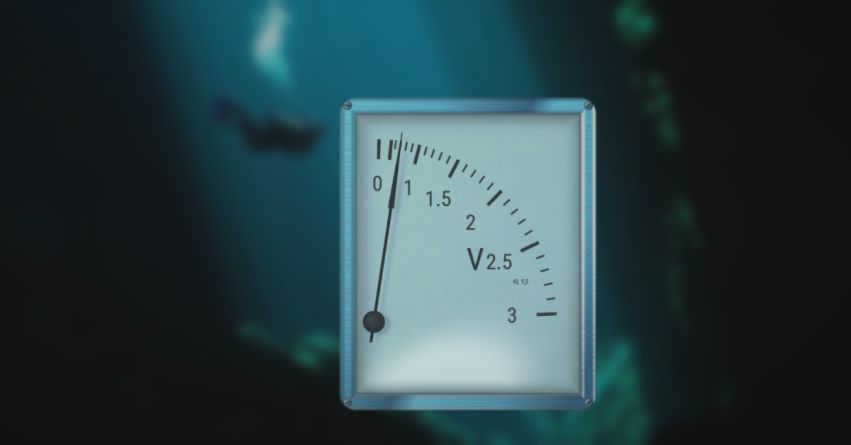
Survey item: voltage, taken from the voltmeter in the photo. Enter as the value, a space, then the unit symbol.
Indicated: 0.7 V
